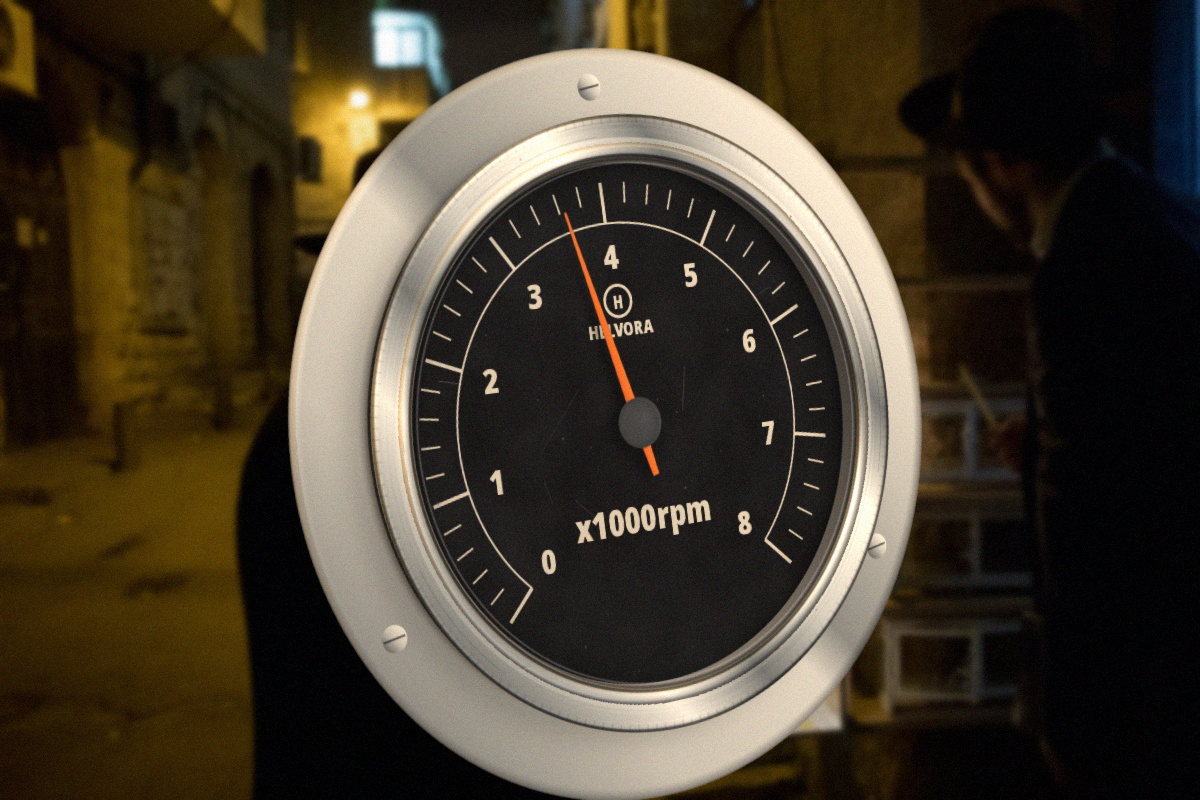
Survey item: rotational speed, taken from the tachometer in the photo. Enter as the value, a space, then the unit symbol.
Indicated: 3600 rpm
